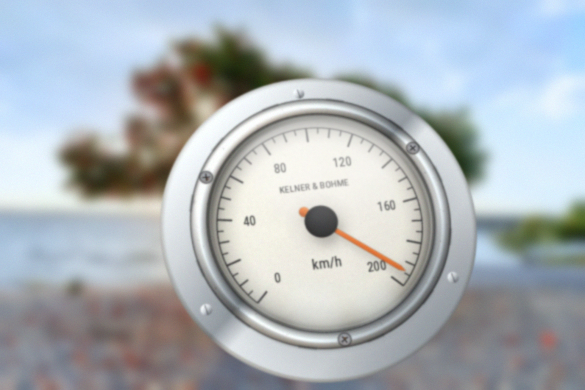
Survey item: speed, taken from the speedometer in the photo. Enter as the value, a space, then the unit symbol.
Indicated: 195 km/h
